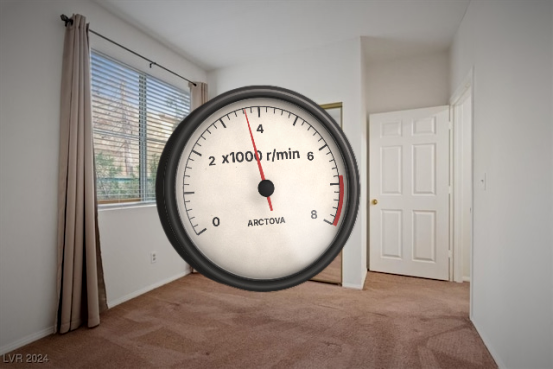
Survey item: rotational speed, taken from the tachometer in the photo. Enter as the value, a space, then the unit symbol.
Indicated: 3600 rpm
